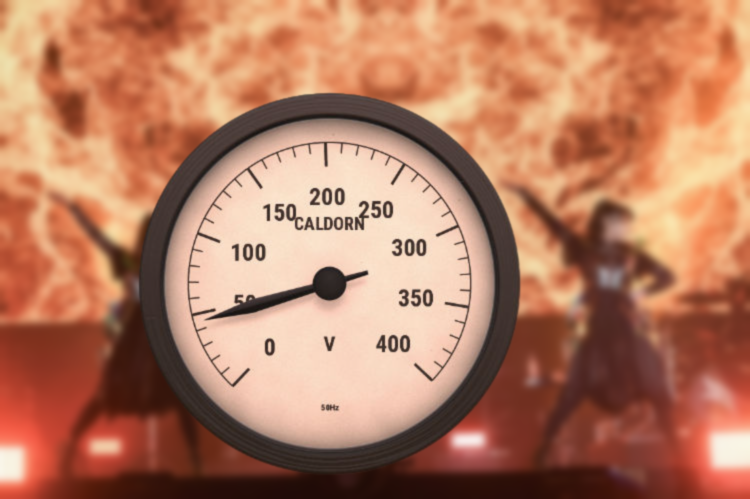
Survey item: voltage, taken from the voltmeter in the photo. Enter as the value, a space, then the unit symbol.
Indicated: 45 V
